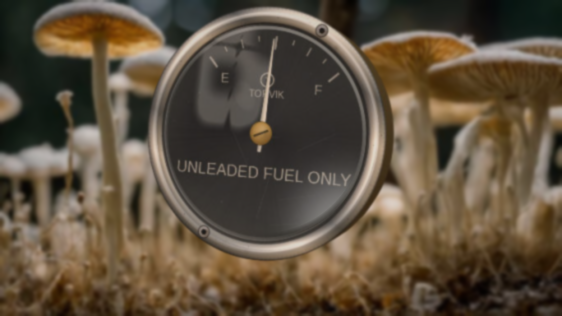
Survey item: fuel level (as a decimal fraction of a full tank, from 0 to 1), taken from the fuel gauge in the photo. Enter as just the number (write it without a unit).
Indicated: 0.5
